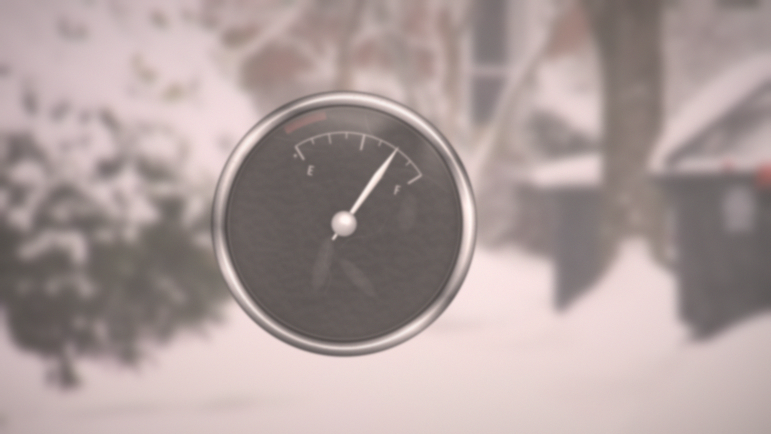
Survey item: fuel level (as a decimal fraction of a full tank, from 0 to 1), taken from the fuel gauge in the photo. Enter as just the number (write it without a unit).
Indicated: 0.75
